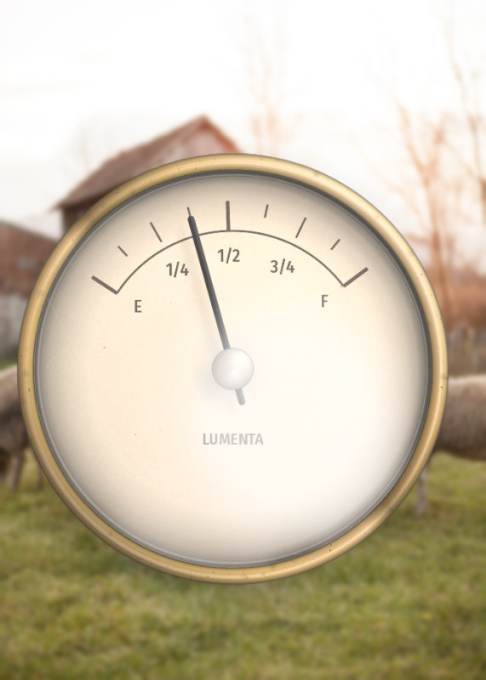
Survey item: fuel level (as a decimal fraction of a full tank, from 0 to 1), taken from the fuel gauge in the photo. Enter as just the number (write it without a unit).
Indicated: 0.375
